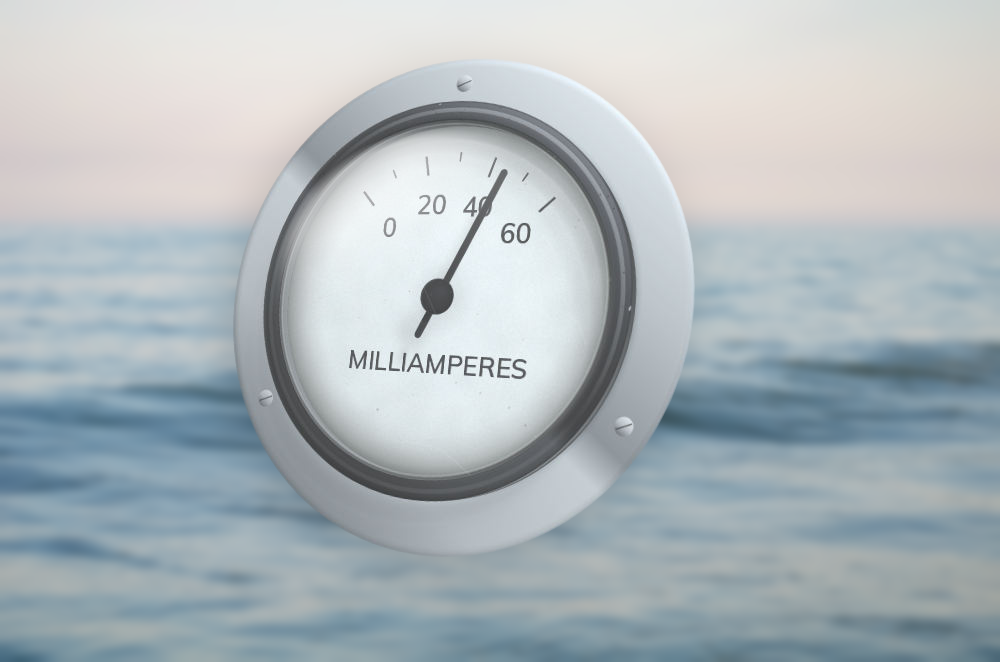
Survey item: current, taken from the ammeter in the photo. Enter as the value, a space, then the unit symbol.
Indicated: 45 mA
